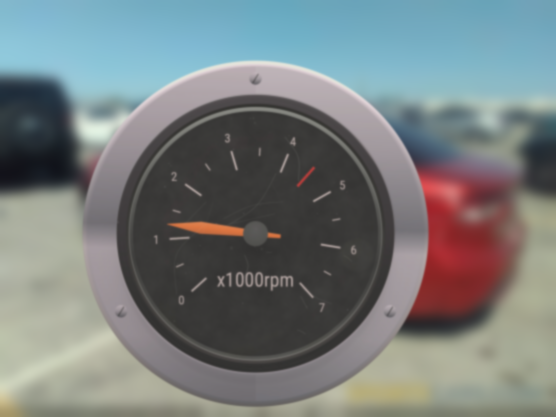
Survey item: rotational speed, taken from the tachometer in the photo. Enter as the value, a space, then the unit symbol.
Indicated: 1250 rpm
